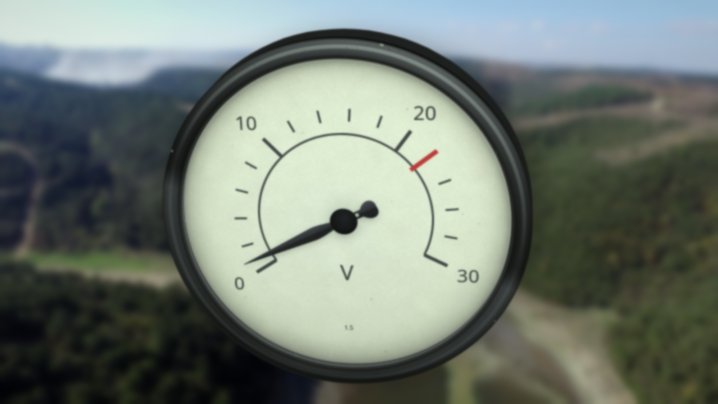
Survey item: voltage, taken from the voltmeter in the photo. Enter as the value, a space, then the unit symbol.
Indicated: 1 V
